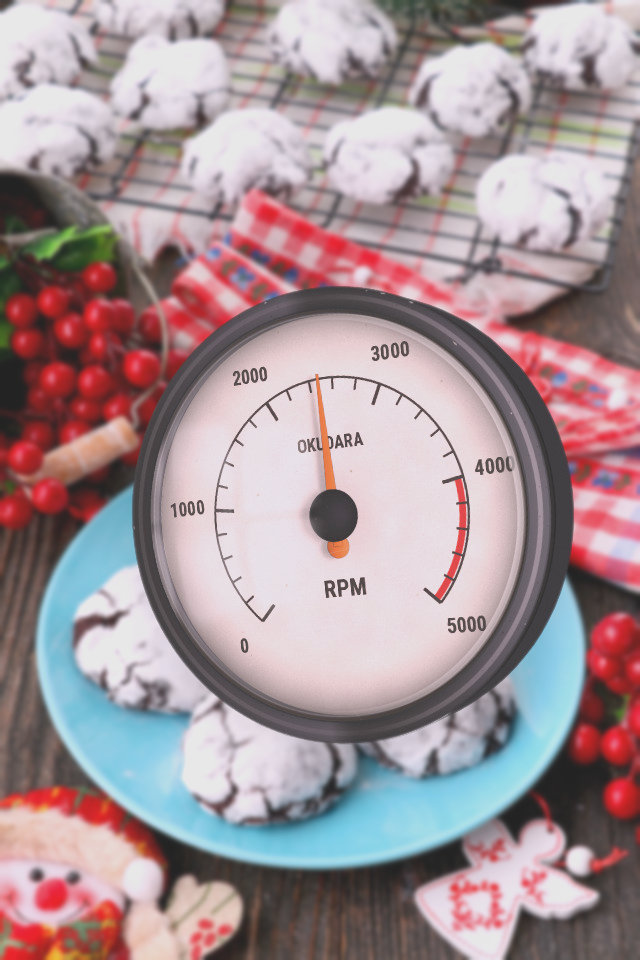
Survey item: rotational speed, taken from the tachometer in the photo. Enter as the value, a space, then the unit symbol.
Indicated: 2500 rpm
